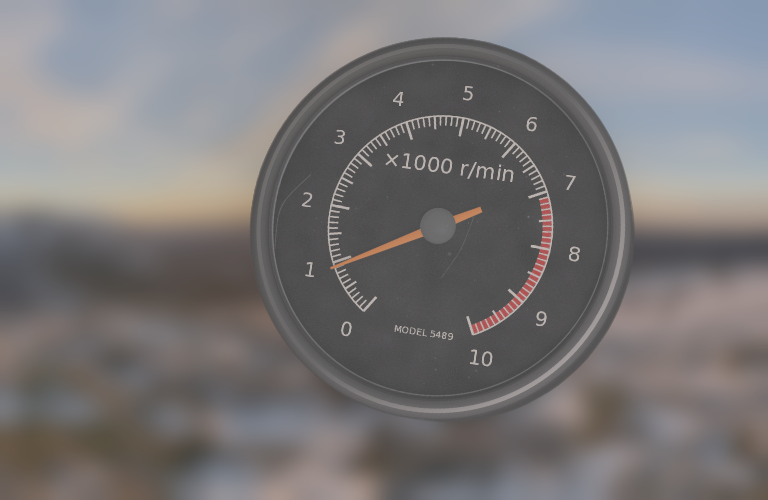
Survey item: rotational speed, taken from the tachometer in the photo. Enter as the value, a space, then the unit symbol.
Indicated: 900 rpm
